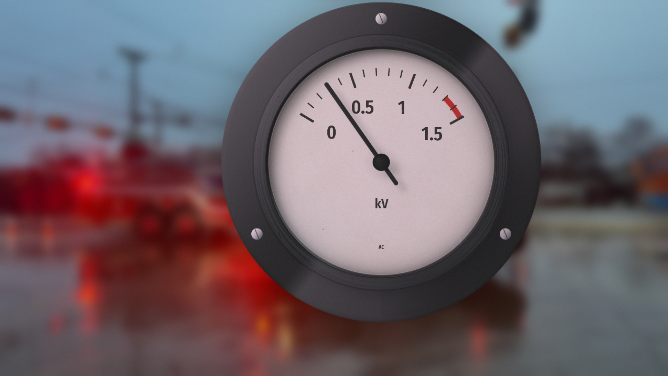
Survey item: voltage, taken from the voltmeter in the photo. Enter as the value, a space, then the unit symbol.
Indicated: 0.3 kV
